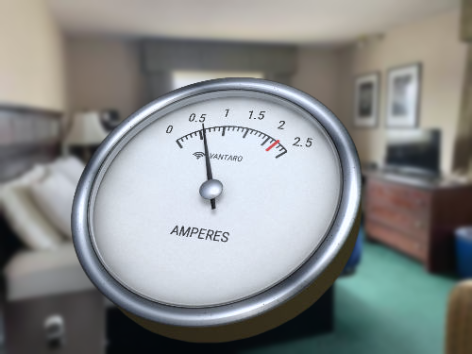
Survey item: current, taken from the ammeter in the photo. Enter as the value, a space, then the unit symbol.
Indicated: 0.6 A
